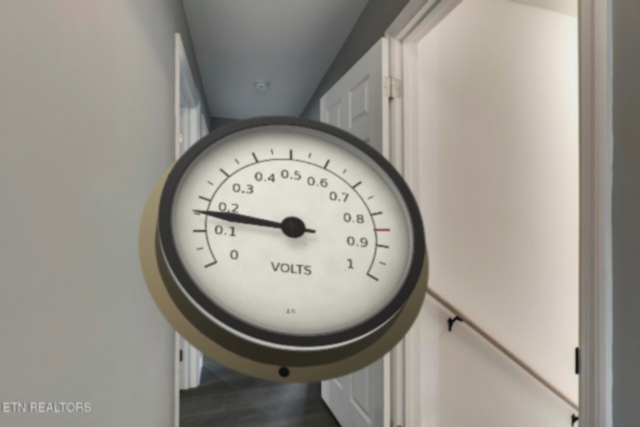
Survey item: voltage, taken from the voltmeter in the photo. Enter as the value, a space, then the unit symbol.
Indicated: 0.15 V
